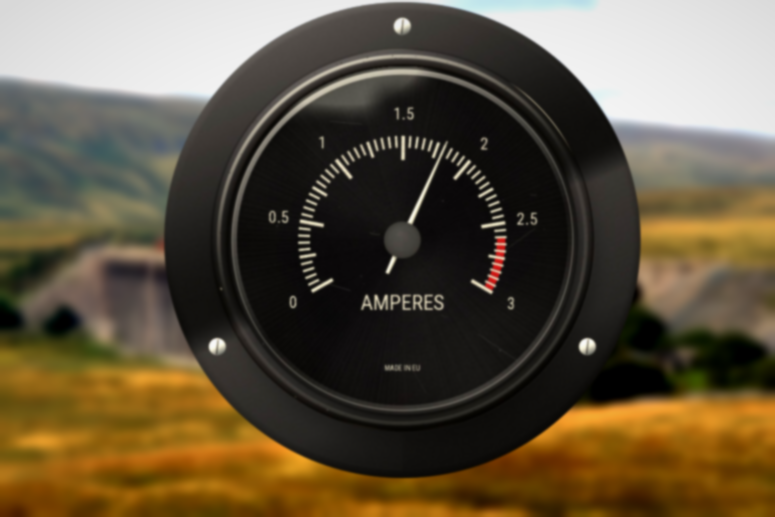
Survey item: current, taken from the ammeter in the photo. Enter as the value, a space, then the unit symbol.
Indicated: 1.8 A
